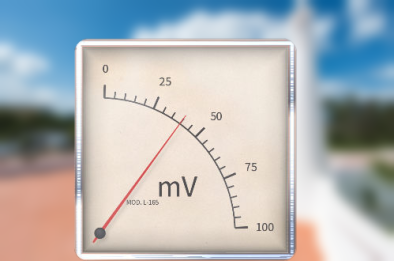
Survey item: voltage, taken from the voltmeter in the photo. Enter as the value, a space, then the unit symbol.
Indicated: 40 mV
